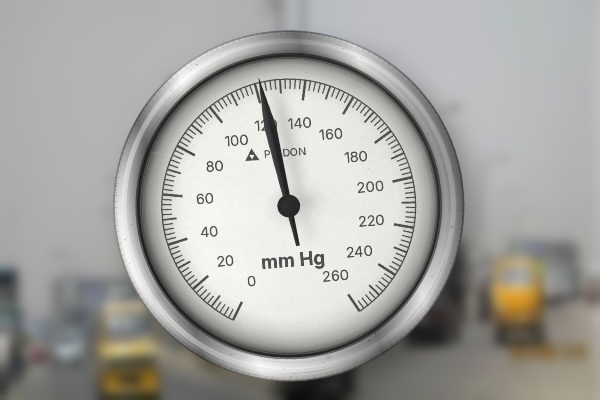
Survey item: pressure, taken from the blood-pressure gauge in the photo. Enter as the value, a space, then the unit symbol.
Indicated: 122 mmHg
